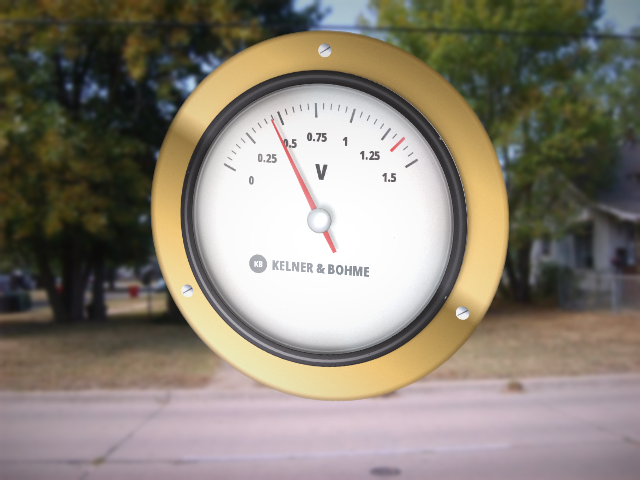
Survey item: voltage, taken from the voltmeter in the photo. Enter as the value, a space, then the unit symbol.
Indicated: 0.45 V
